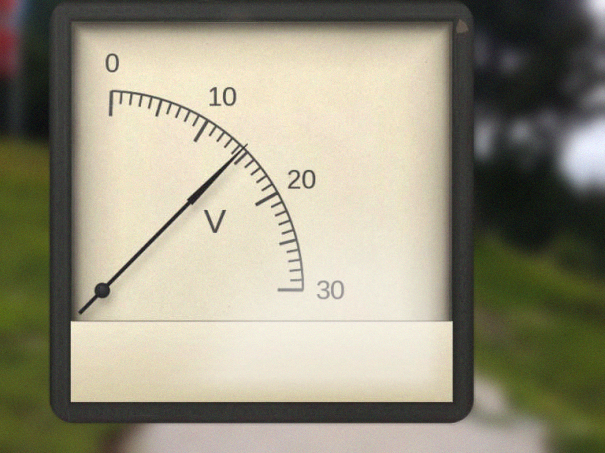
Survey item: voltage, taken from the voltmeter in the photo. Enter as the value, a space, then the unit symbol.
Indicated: 14.5 V
